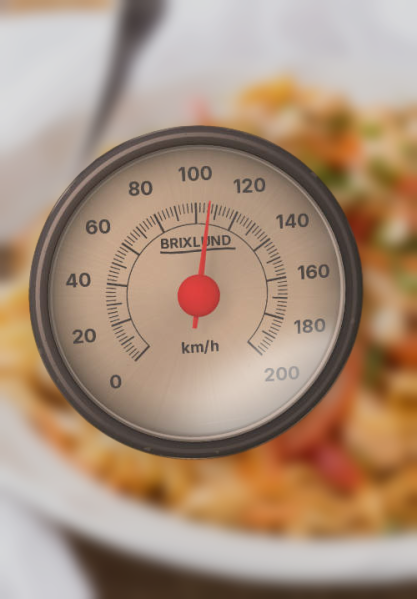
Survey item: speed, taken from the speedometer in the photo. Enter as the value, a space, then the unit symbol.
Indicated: 106 km/h
